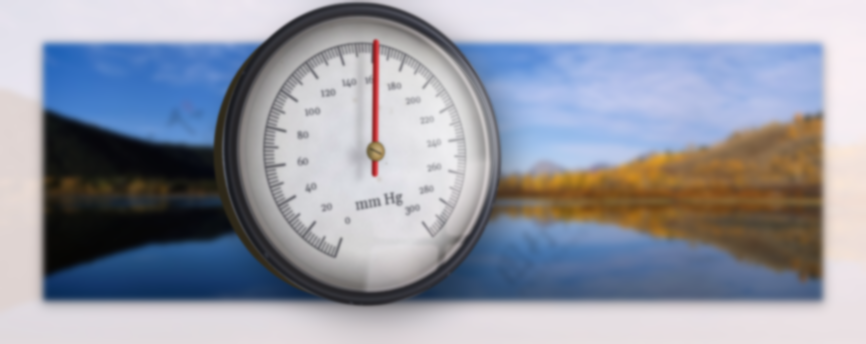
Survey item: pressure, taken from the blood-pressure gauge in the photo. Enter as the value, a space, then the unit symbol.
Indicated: 160 mmHg
